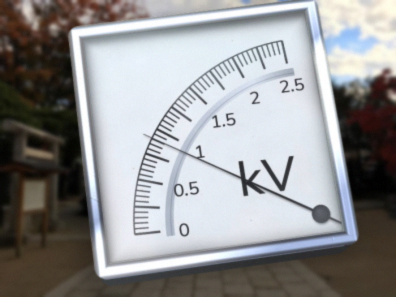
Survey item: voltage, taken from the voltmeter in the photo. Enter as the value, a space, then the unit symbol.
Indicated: 0.9 kV
